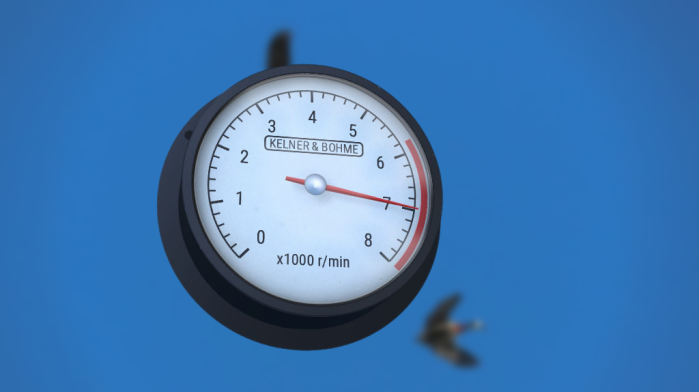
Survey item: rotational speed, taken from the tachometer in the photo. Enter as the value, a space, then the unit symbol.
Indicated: 7000 rpm
